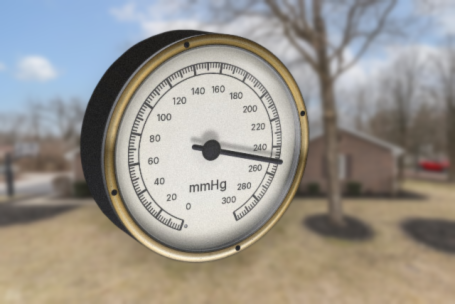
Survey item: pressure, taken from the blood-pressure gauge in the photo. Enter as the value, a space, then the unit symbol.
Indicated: 250 mmHg
